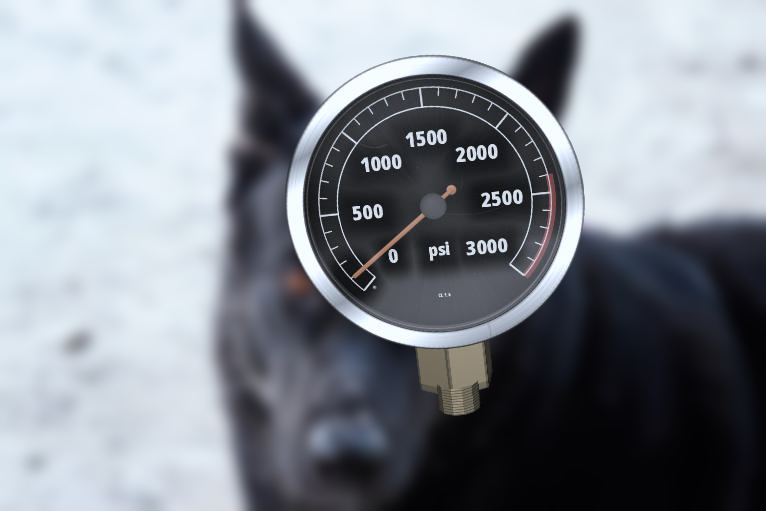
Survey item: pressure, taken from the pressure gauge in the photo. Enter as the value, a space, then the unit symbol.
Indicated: 100 psi
